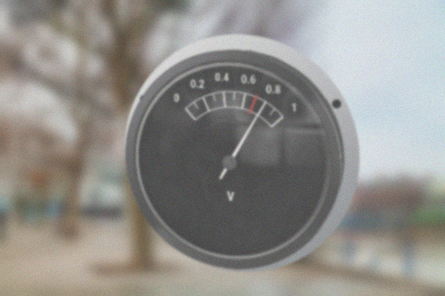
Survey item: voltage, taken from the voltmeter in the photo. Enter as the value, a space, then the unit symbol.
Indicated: 0.8 V
